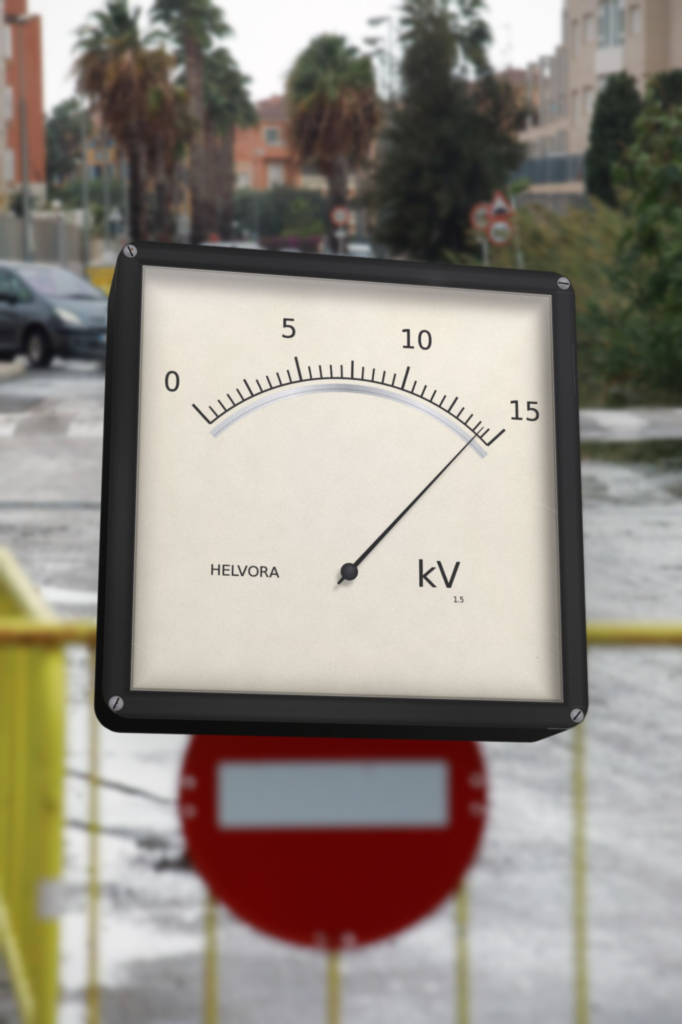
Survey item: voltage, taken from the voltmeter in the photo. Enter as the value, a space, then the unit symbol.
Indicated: 14.25 kV
